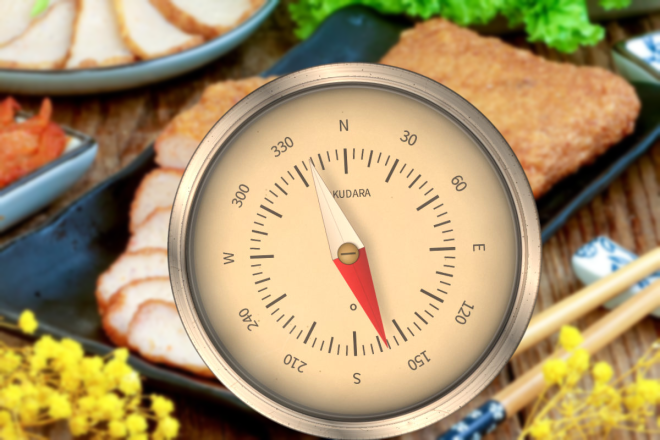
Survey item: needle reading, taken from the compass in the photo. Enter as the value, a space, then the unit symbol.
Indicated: 160 °
